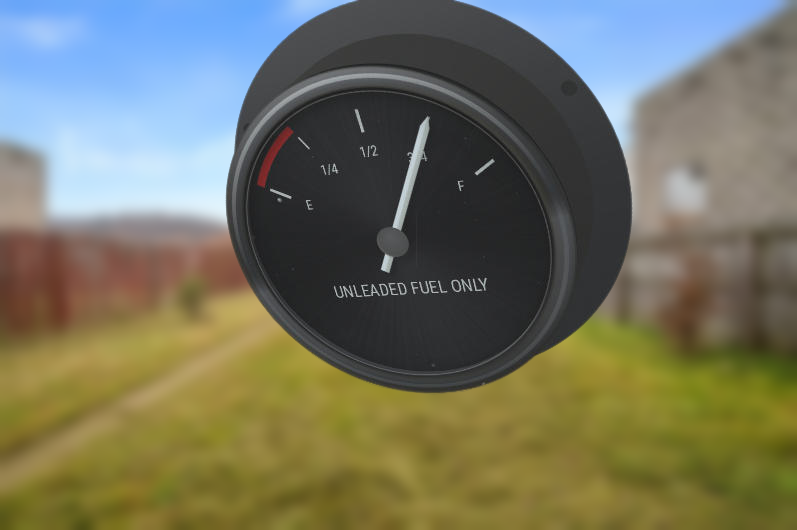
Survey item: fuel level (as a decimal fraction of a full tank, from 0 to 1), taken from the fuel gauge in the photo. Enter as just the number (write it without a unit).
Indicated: 0.75
